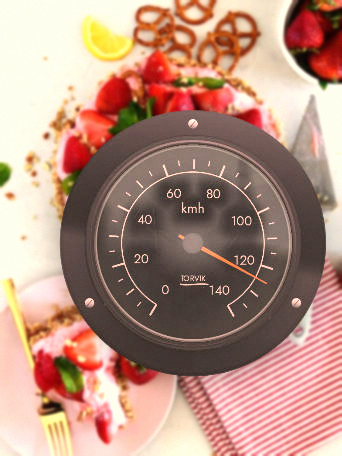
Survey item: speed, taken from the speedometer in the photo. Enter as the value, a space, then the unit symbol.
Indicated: 125 km/h
